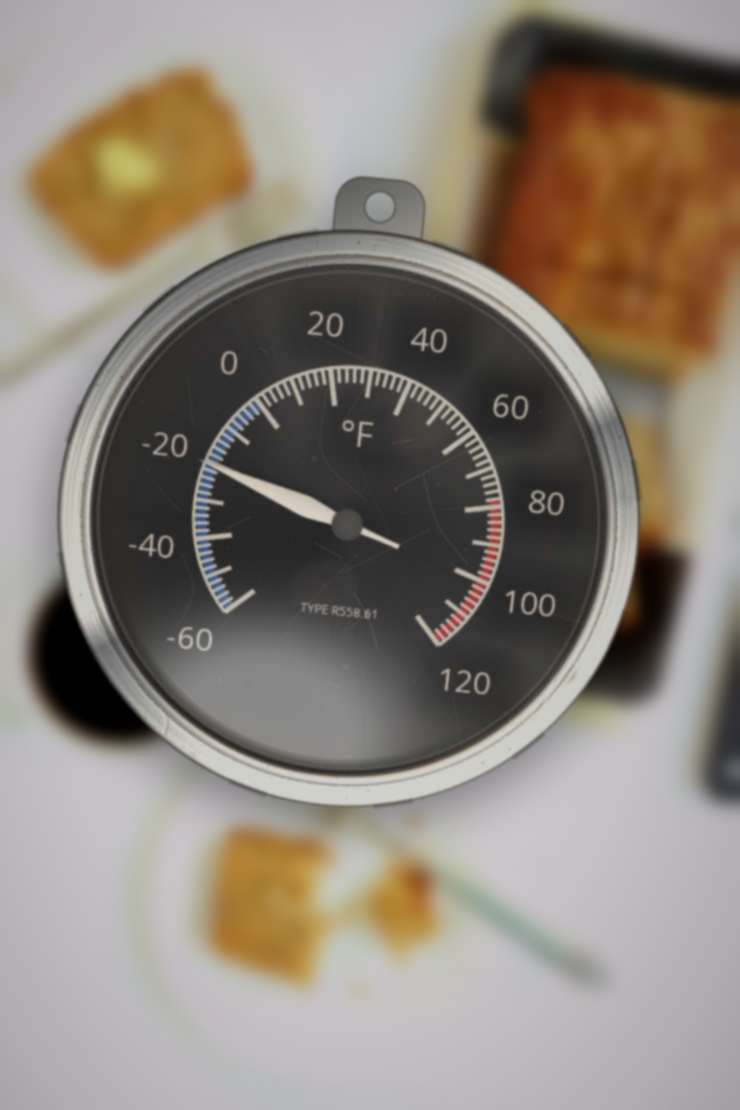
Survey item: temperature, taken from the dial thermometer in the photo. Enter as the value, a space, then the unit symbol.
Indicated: -20 °F
